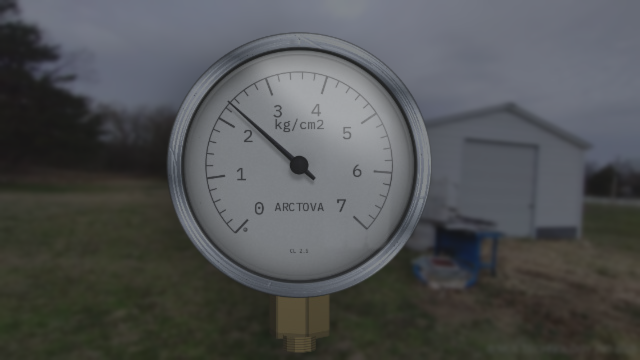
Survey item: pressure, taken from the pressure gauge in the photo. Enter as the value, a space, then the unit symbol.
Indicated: 2.3 kg/cm²
